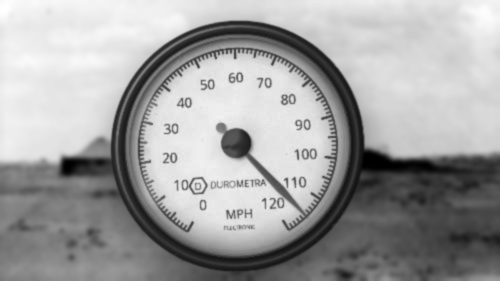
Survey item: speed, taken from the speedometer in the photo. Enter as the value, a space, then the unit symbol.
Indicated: 115 mph
